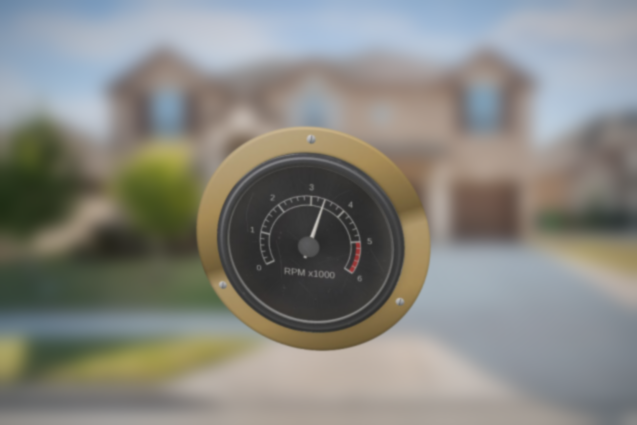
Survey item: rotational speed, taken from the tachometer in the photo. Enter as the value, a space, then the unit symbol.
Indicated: 3400 rpm
